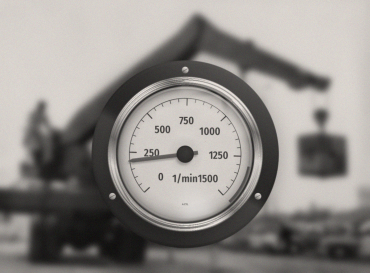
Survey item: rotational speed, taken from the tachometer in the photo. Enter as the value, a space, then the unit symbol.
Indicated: 200 rpm
